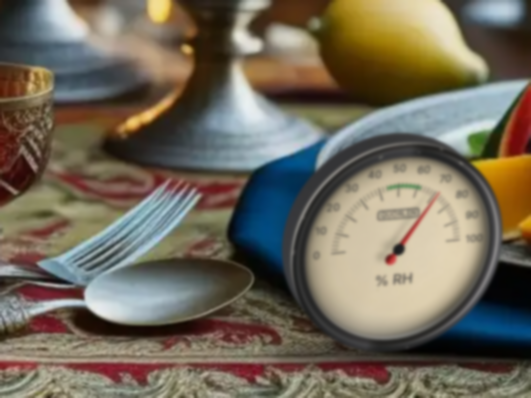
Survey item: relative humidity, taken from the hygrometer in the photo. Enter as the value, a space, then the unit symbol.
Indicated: 70 %
